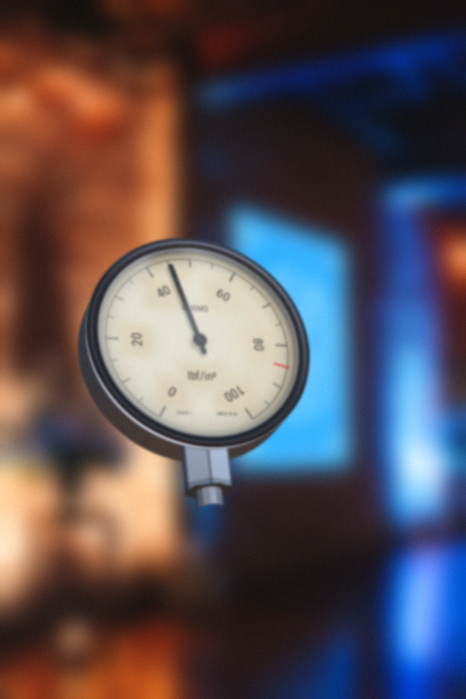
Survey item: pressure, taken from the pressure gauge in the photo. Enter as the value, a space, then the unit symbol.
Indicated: 45 psi
